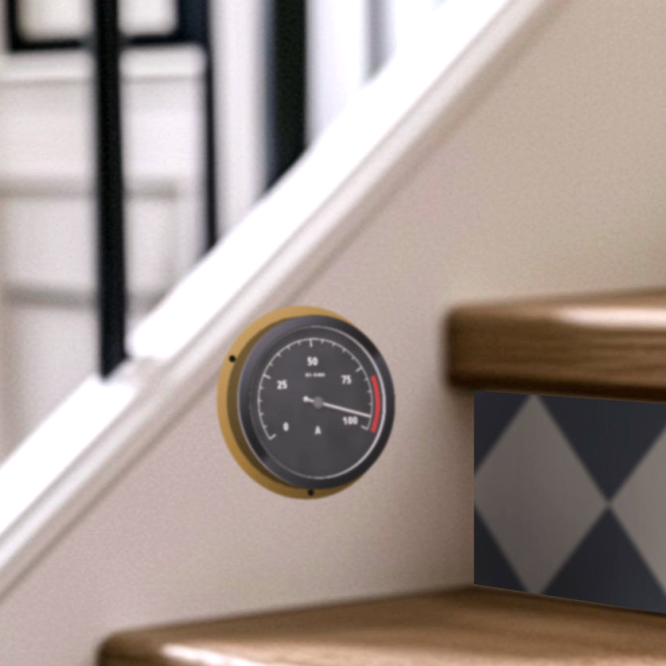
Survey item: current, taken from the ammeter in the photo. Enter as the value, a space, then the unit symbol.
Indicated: 95 A
